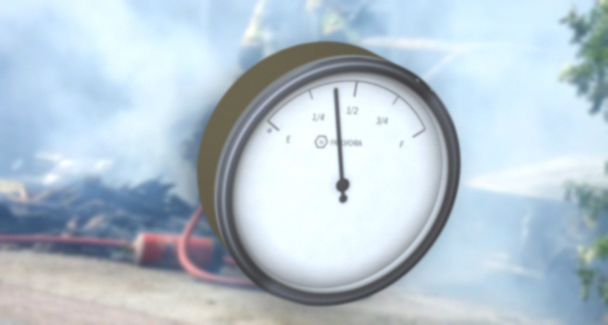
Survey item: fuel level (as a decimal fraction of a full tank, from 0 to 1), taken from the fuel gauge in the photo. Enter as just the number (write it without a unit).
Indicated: 0.375
